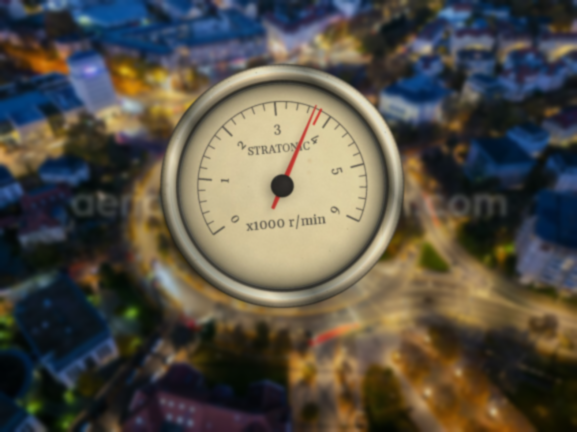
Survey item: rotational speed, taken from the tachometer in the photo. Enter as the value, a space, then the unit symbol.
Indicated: 3700 rpm
